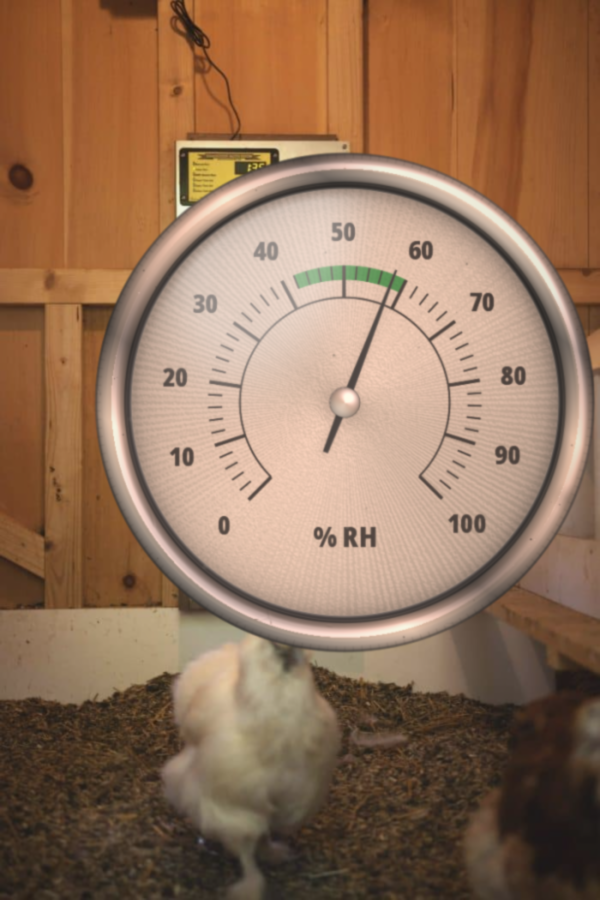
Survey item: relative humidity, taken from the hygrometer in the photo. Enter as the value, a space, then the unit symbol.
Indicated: 58 %
